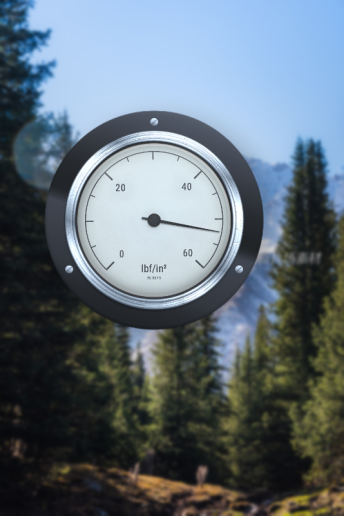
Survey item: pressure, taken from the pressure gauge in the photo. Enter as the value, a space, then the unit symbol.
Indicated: 52.5 psi
